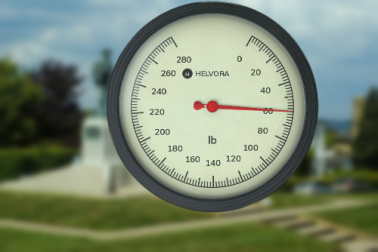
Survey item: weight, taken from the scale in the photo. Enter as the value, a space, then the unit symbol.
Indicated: 60 lb
